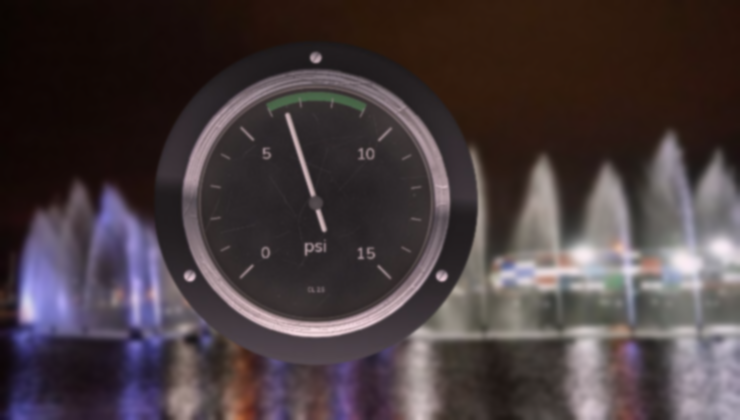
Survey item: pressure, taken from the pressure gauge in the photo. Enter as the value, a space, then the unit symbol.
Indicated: 6.5 psi
